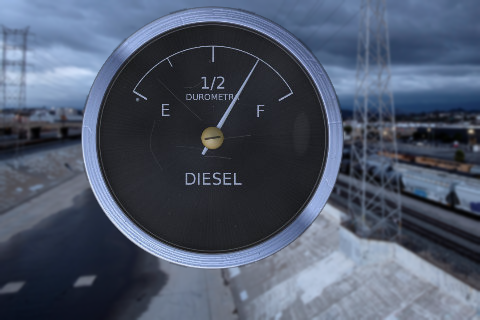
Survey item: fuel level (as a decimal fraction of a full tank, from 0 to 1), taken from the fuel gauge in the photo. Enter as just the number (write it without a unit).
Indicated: 0.75
